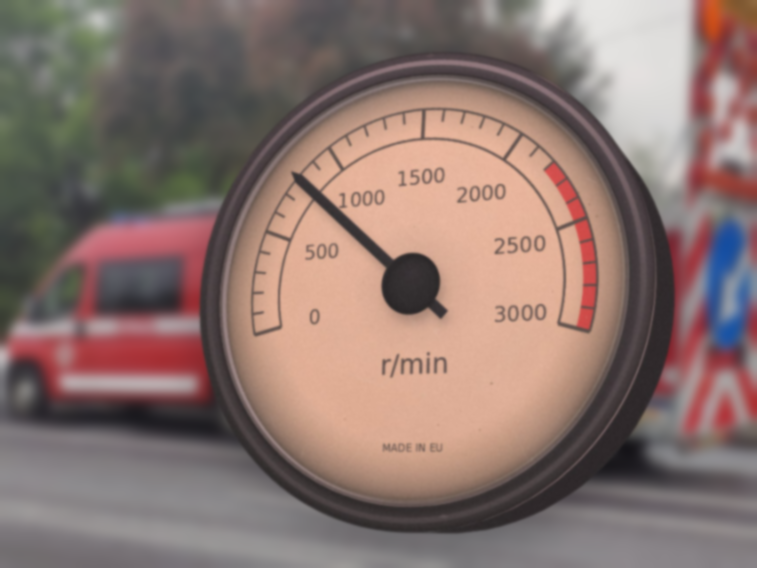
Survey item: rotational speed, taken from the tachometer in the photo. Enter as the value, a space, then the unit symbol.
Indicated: 800 rpm
